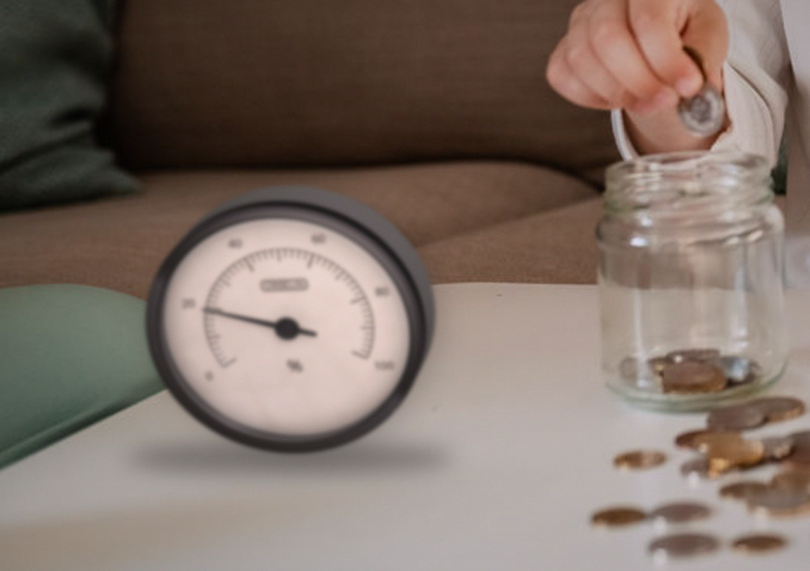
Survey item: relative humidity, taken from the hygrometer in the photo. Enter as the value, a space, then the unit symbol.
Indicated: 20 %
